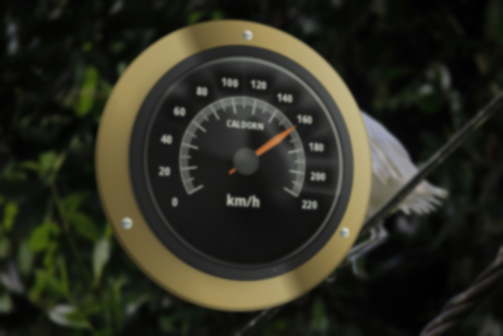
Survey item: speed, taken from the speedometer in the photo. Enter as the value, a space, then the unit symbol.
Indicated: 160 km/h
